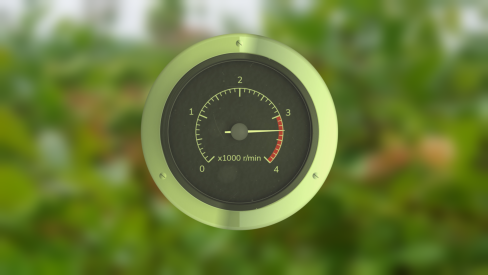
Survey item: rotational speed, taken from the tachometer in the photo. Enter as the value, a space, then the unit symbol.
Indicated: 3300 rpm
